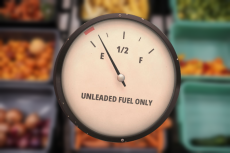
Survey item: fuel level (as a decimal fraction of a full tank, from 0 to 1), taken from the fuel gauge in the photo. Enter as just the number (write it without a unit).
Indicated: 0.125
